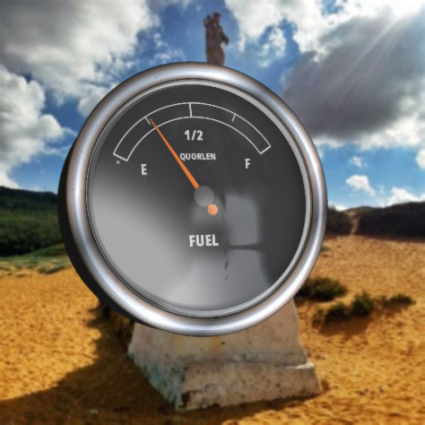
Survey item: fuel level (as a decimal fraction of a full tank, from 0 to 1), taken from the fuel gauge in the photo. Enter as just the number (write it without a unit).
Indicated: 0.25
